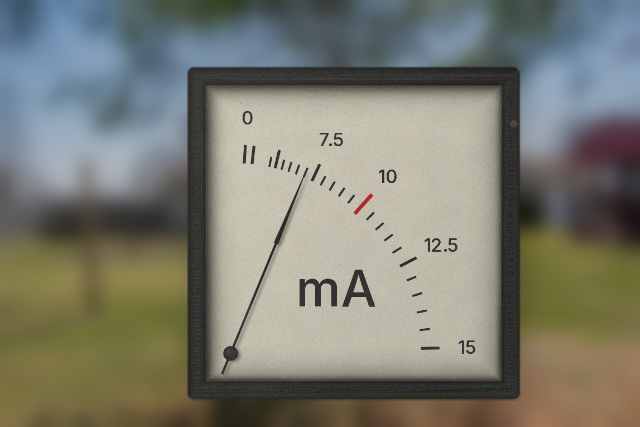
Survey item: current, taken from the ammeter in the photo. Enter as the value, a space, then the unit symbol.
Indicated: 7 mA
